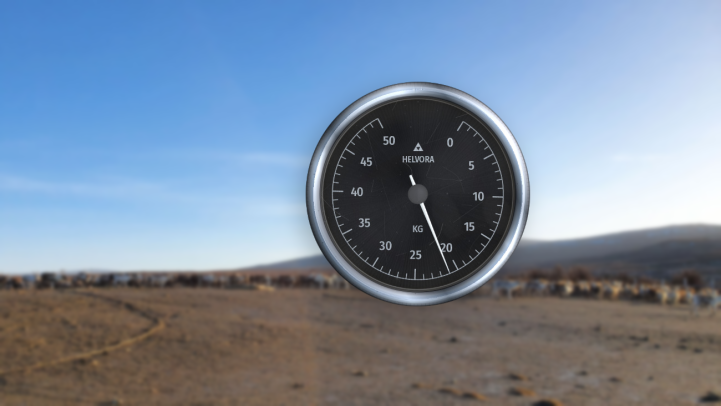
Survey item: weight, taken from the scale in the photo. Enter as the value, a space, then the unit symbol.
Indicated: 21 kg
